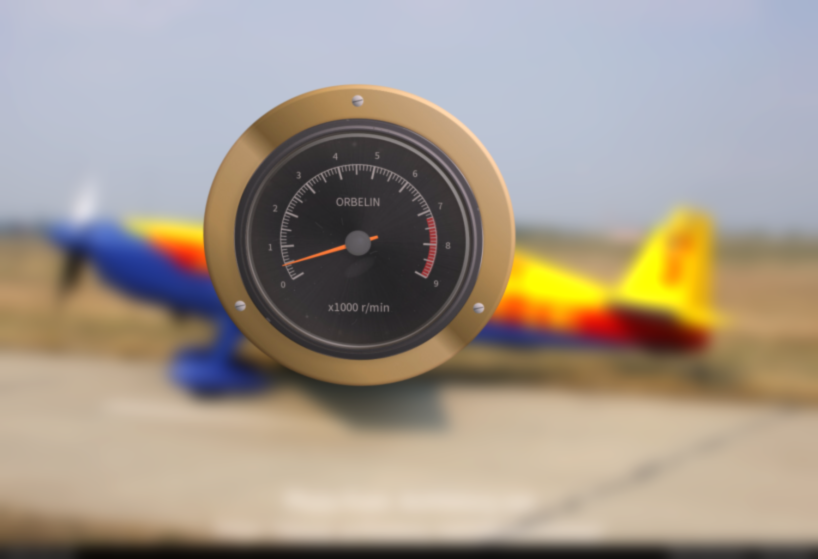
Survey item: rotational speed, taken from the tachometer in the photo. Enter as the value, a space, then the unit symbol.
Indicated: 500 rpm
